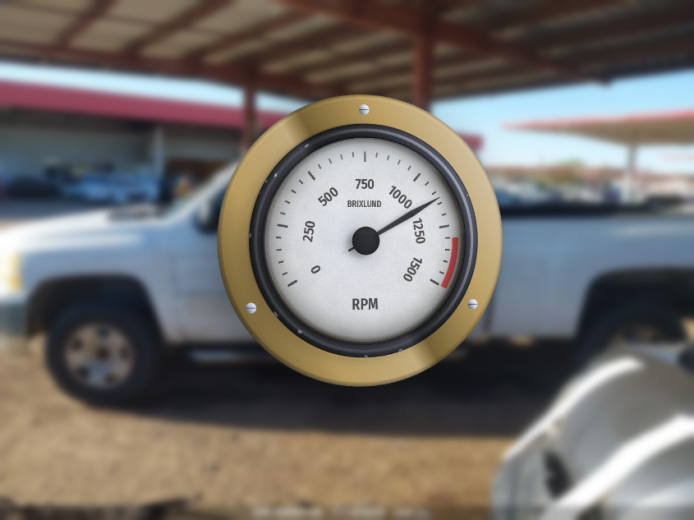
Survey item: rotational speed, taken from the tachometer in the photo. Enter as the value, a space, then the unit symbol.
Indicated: 1125 rpm
